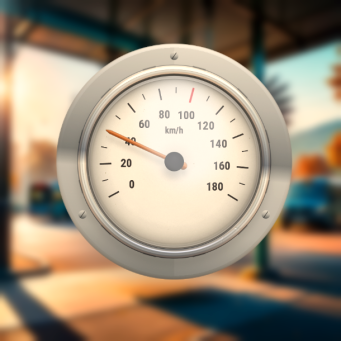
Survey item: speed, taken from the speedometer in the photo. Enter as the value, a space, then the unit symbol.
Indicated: 40 km/h
